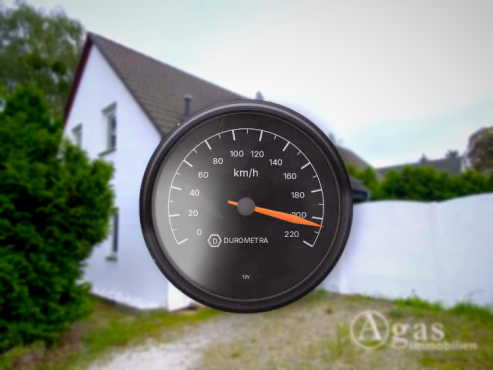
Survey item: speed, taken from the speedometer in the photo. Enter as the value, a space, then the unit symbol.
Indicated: 205 km/h
